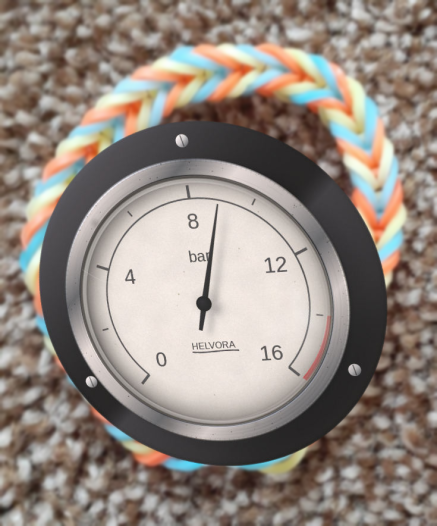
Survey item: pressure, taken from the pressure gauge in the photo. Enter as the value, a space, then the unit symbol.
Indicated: 9 bar
